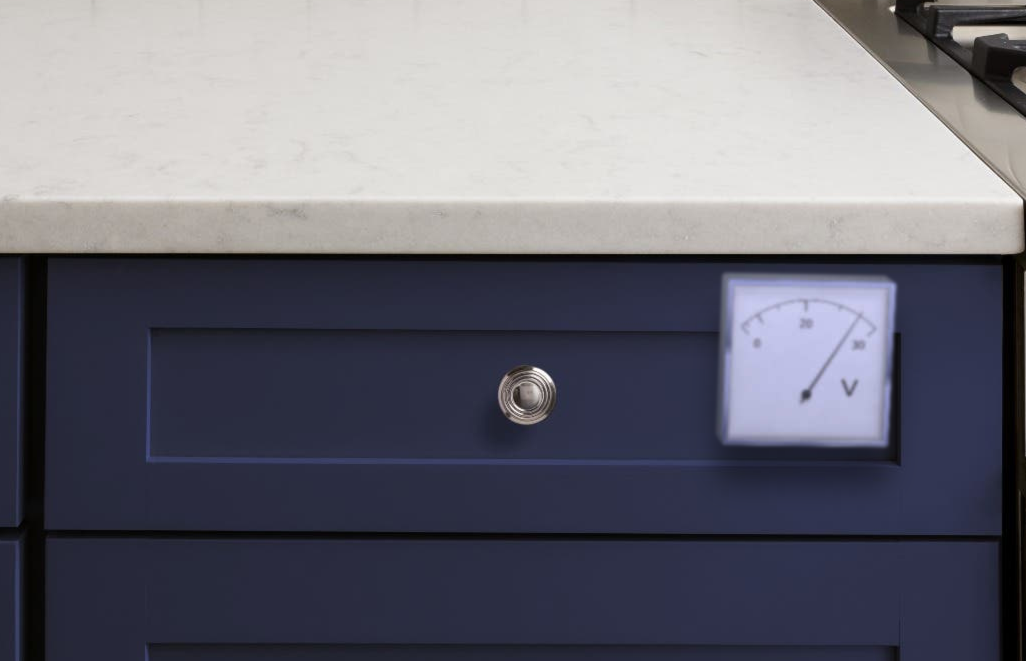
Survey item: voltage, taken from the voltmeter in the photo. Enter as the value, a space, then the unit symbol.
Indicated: 27.5 V
